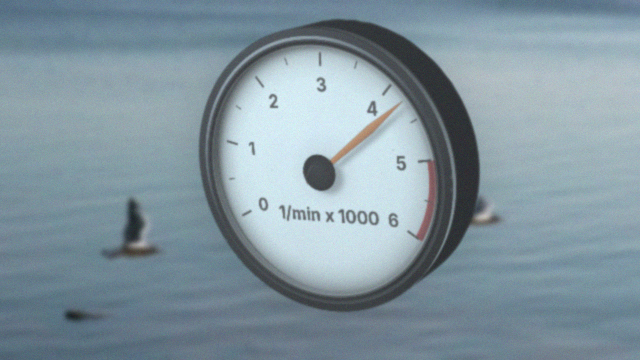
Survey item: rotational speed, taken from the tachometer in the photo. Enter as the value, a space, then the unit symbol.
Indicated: 4250 rpm
